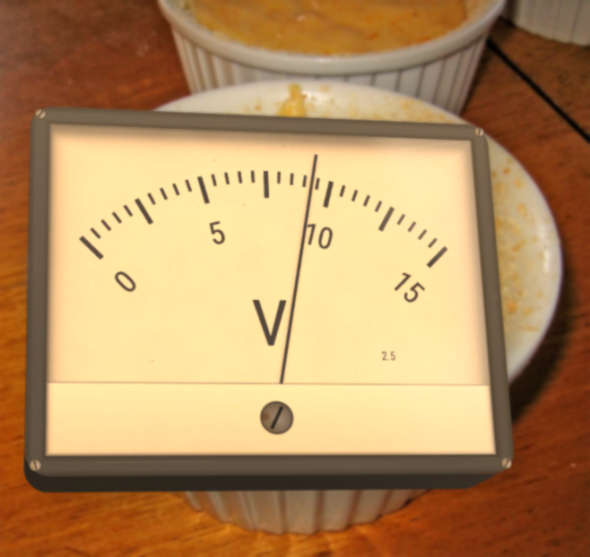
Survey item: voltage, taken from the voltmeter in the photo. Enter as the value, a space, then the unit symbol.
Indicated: 9.25 V
